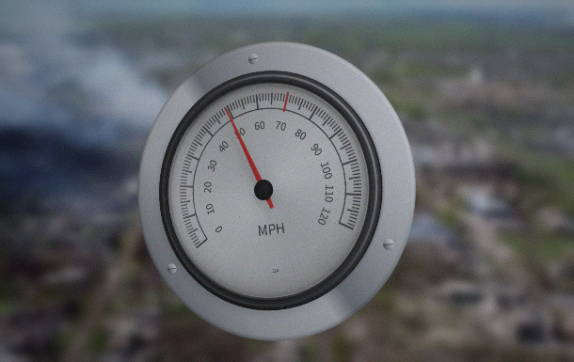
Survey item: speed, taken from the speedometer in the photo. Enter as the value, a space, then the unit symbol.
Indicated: 50 mph
